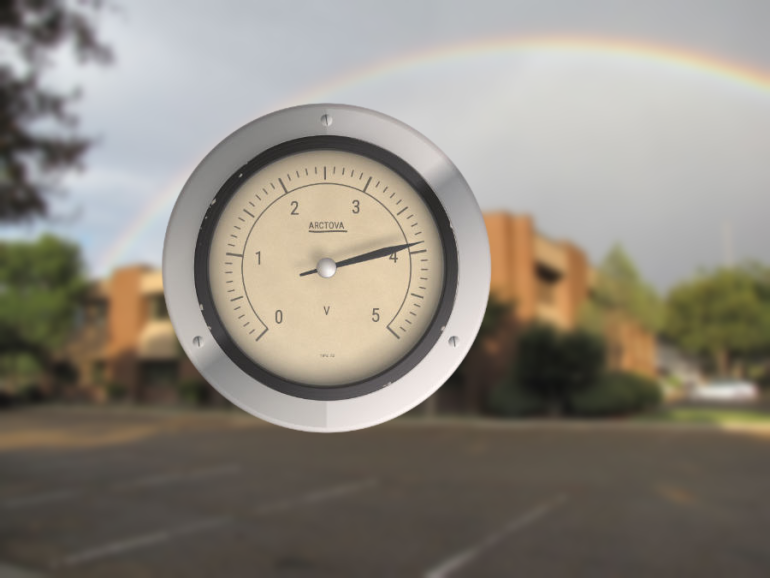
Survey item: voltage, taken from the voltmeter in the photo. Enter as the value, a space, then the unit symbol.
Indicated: 3.9 V
